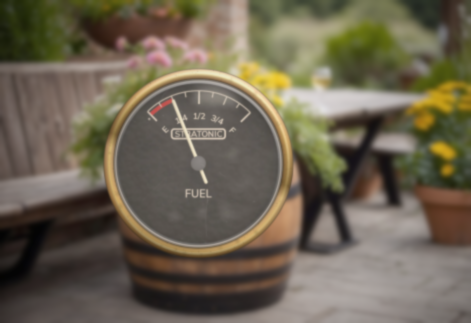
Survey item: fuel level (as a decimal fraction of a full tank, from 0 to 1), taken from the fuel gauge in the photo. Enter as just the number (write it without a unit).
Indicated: 0.25
